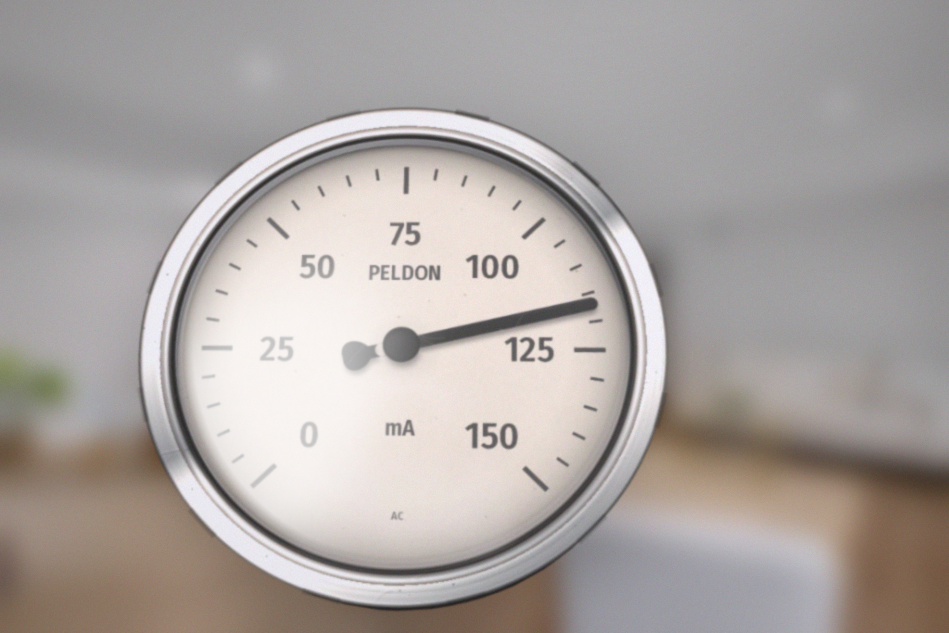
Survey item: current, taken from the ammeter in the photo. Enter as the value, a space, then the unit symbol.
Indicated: 117.5 mA
